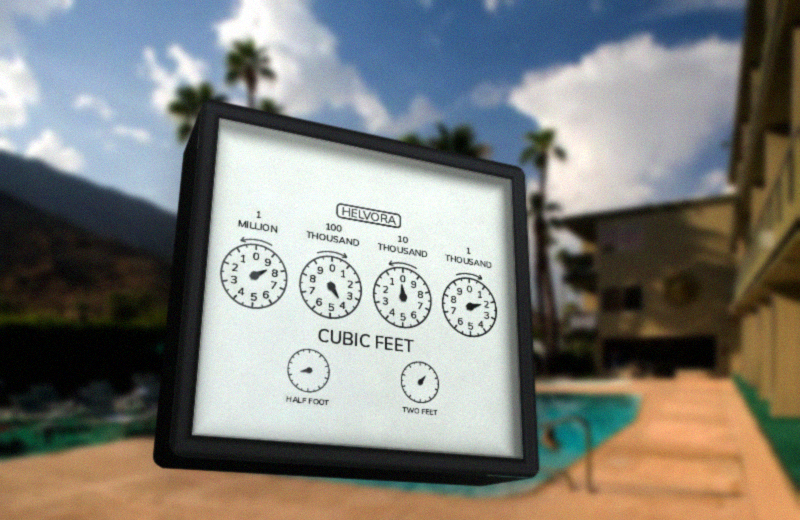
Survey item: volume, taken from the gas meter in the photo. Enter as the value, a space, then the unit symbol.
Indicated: 840200 ft³
